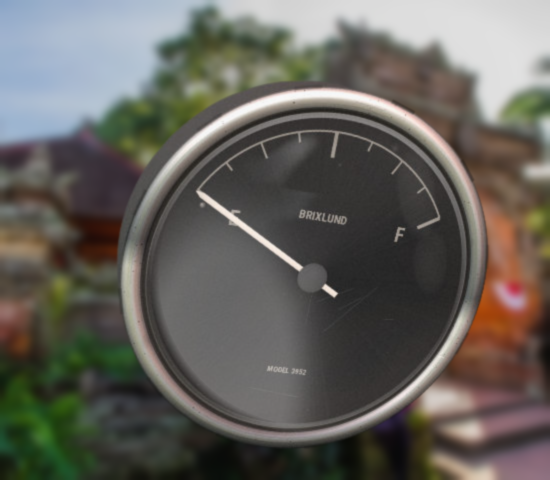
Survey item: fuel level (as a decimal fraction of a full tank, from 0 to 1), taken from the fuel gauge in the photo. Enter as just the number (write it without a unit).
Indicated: 0
